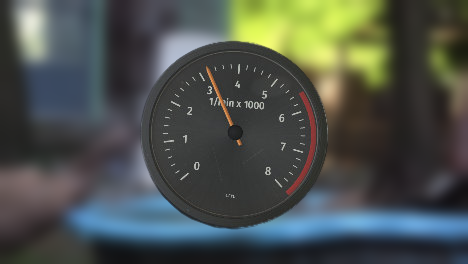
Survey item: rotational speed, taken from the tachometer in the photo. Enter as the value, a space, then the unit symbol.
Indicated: 3200 rpm
